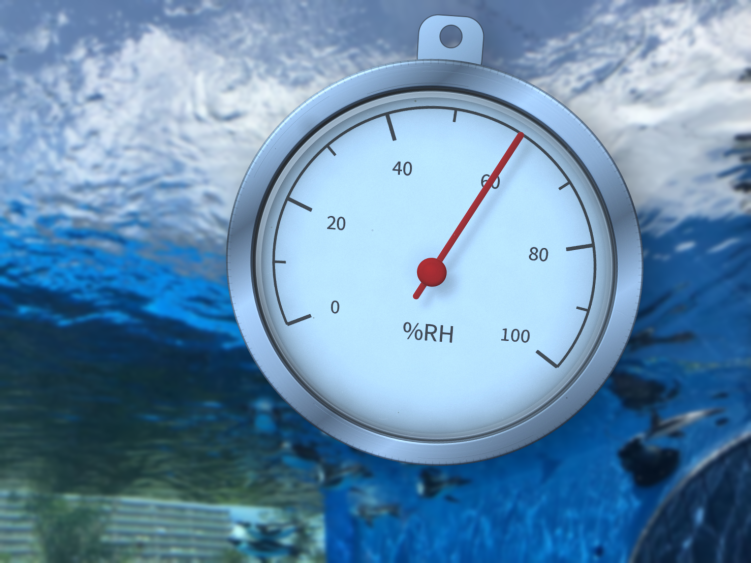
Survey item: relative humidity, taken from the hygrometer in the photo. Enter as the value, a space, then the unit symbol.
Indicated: 60 %
